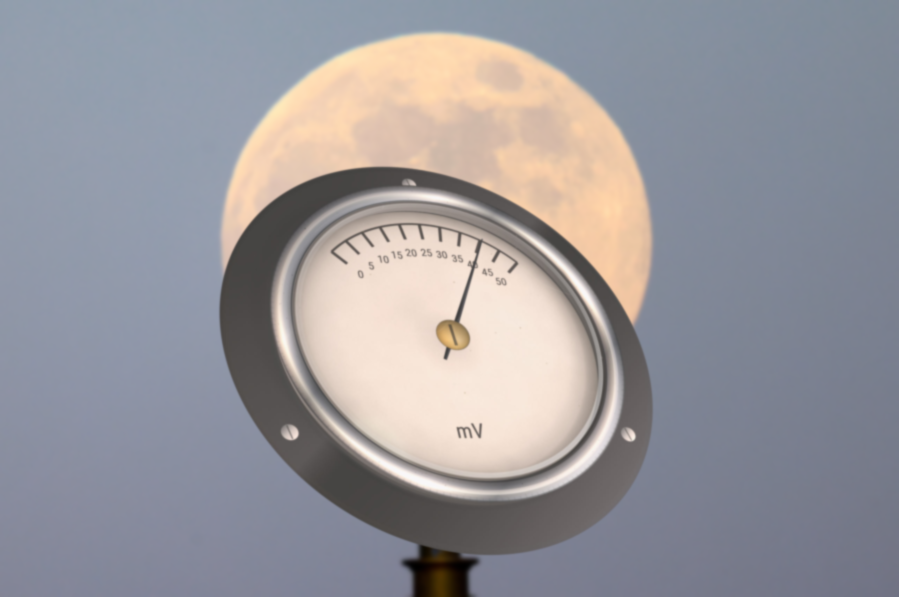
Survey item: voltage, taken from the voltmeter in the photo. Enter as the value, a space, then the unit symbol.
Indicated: 40 mV
